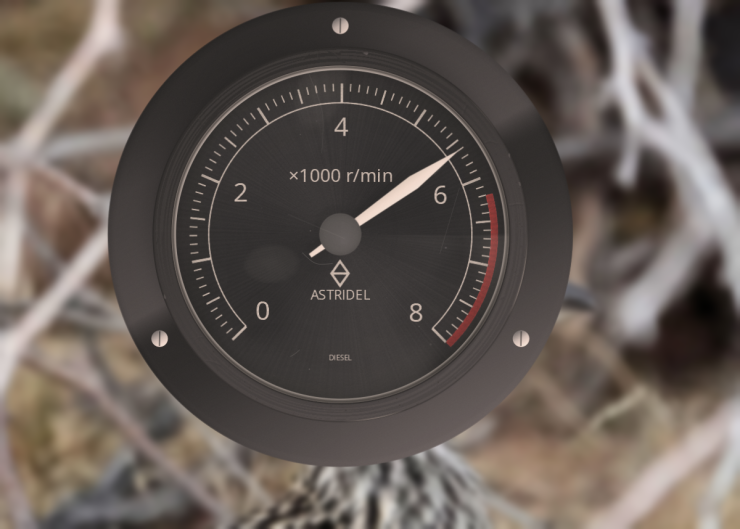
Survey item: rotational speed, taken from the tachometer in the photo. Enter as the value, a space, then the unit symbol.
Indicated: 5600 rpm
